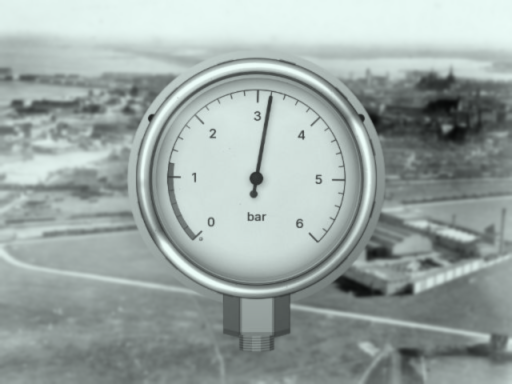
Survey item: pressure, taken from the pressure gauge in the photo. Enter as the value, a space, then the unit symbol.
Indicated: 3.2 bar
